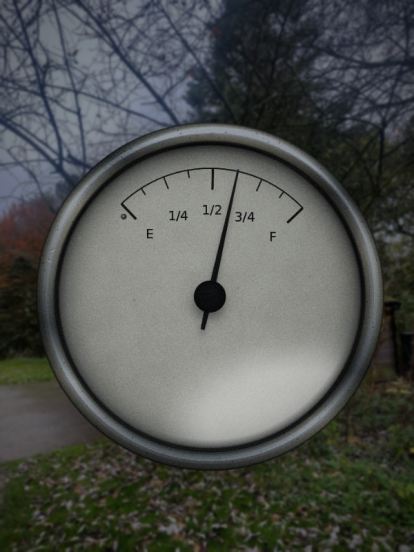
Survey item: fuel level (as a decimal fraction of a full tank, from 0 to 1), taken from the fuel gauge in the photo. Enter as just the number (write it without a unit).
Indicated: 0.625
